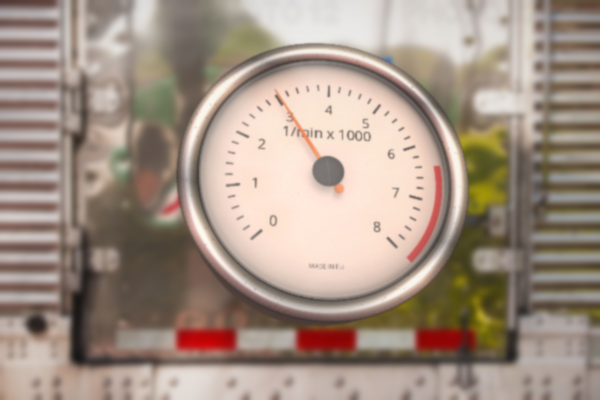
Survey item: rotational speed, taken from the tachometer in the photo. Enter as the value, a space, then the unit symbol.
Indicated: 3000 rpm
